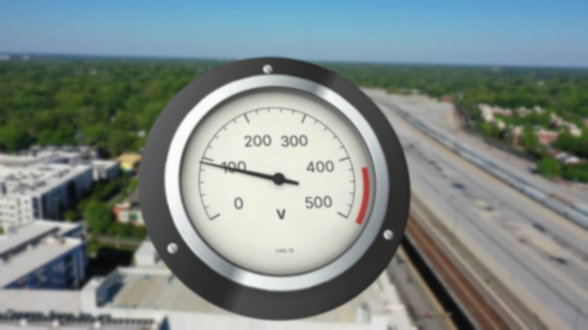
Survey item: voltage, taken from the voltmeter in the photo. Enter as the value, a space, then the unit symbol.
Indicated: 90 V
